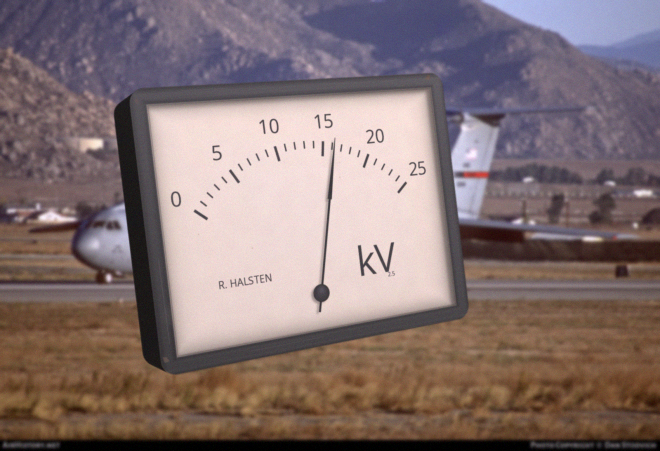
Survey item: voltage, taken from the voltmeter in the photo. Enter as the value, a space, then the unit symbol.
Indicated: 16 kV
